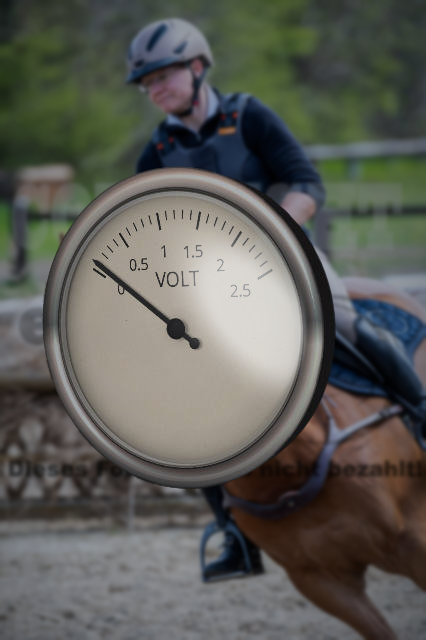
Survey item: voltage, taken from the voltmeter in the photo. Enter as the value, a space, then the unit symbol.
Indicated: 0.1 V
